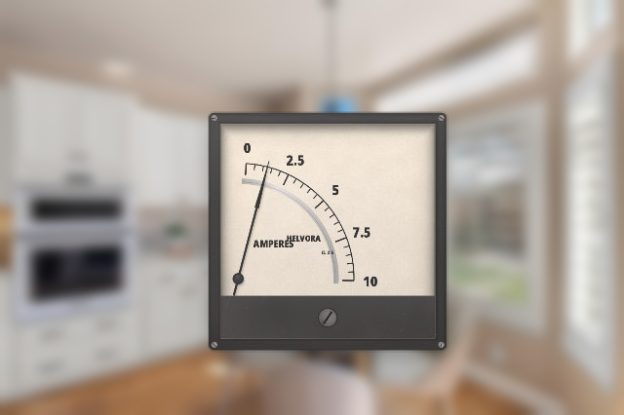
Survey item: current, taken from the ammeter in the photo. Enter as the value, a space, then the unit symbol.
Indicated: 1.25 A
